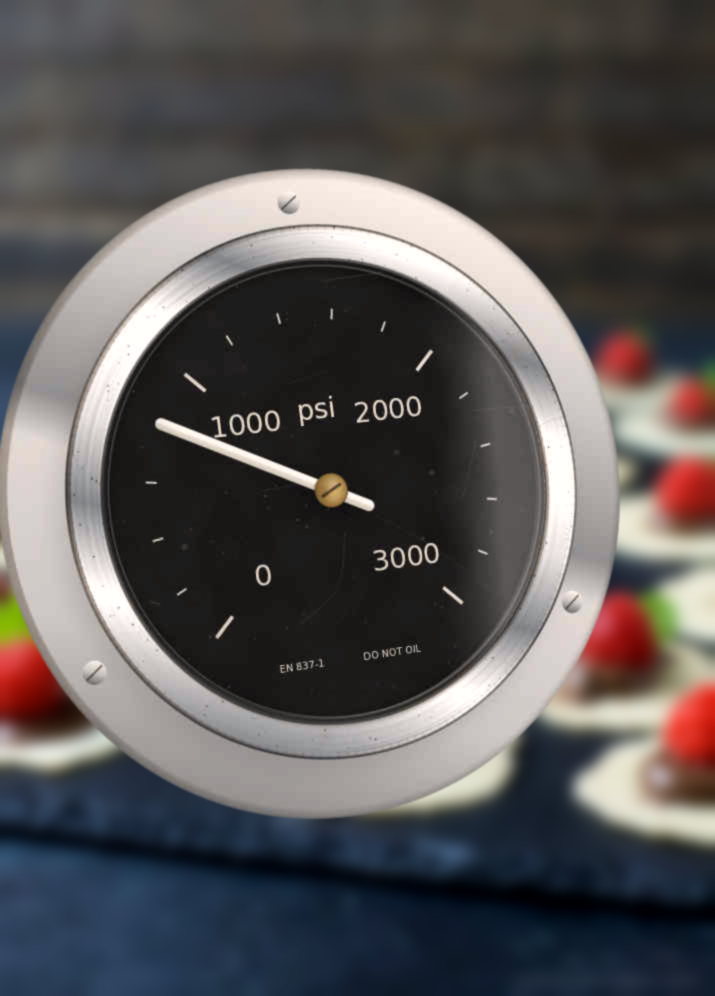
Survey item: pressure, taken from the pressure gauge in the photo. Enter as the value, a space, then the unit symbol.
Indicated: 800 psi
